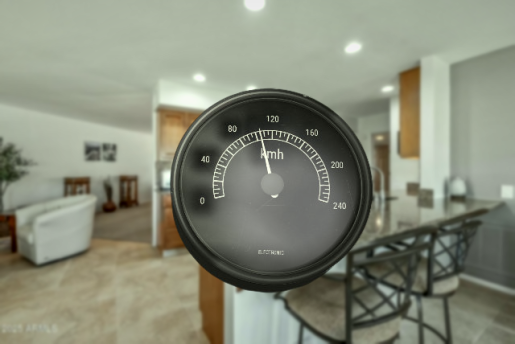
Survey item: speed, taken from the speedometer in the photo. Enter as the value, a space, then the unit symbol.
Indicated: 105 km/h
